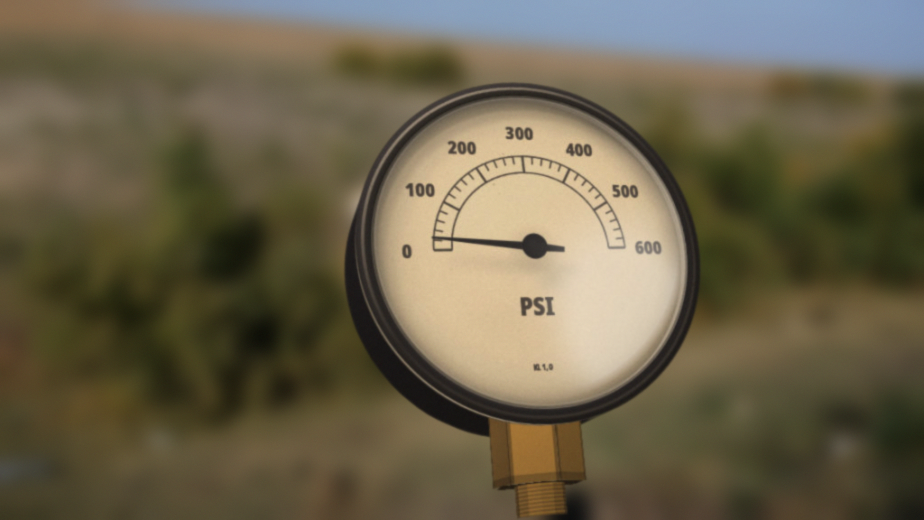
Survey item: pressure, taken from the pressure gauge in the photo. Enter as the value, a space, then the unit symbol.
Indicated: 20 psi
